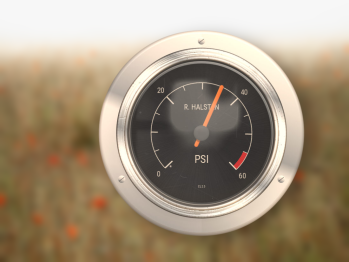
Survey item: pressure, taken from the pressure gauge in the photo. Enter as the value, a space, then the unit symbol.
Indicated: 35 psi
